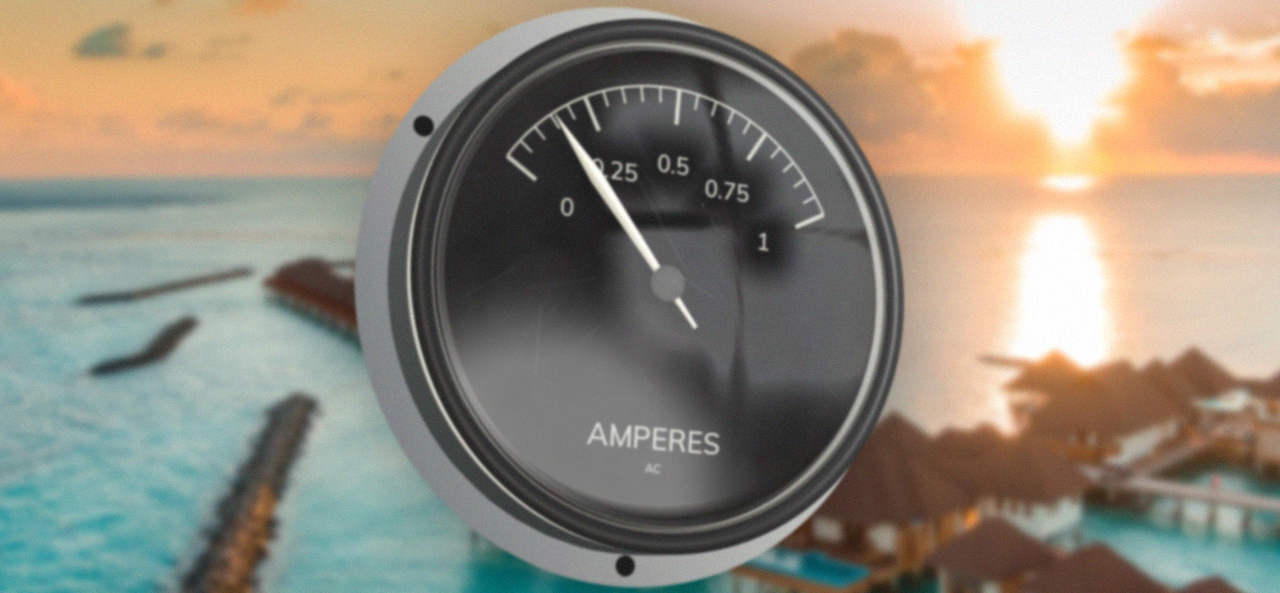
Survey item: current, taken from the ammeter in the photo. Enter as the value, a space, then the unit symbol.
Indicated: 0.15 A
